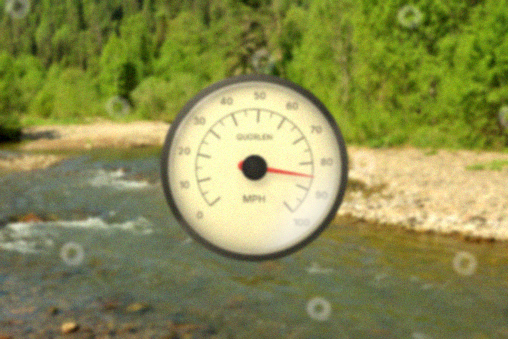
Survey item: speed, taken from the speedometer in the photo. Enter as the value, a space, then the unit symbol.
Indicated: 85 mph
